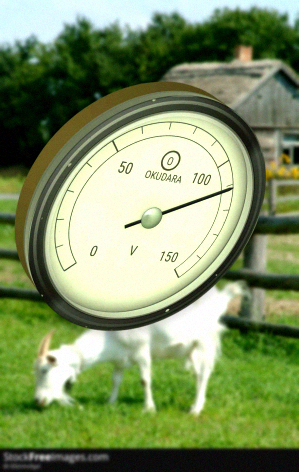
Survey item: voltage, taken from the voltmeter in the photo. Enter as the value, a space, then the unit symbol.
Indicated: 110 V
